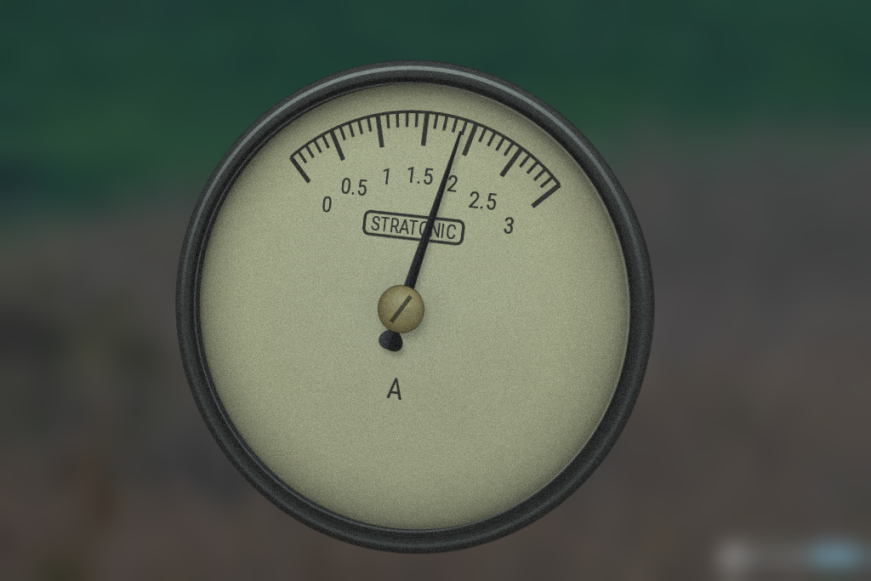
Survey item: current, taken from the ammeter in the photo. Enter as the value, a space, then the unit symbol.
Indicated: 1.9 A
